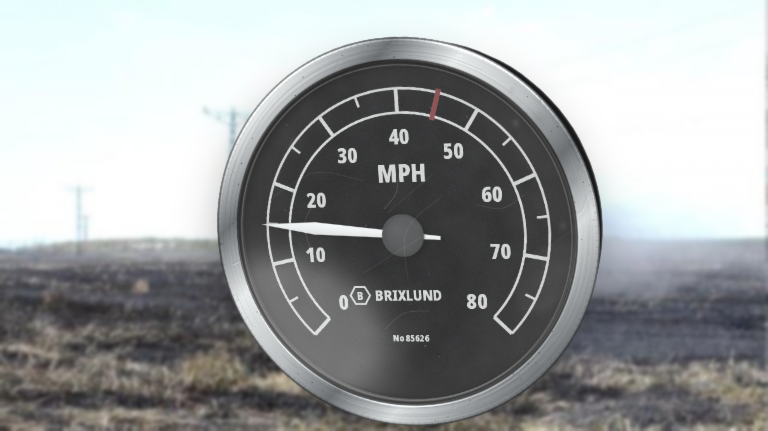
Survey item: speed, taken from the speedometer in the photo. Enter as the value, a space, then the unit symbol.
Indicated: 15 mph
